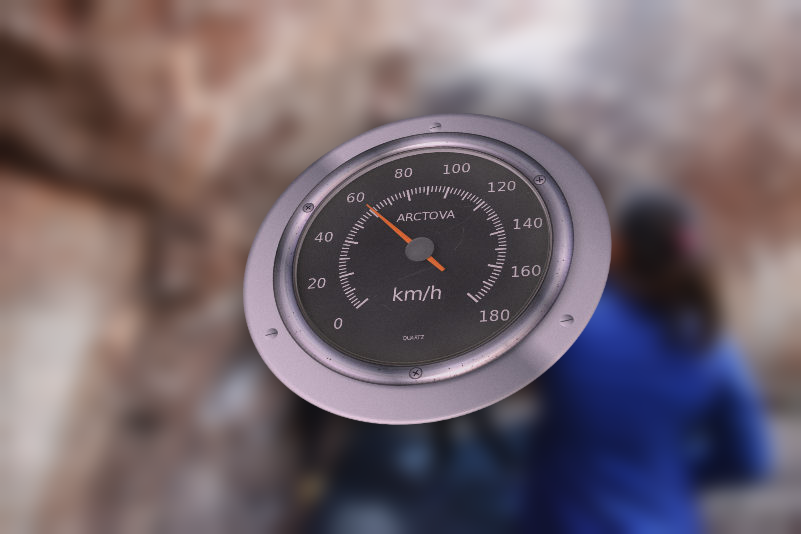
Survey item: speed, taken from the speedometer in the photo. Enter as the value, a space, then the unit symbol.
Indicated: 60 km/h
